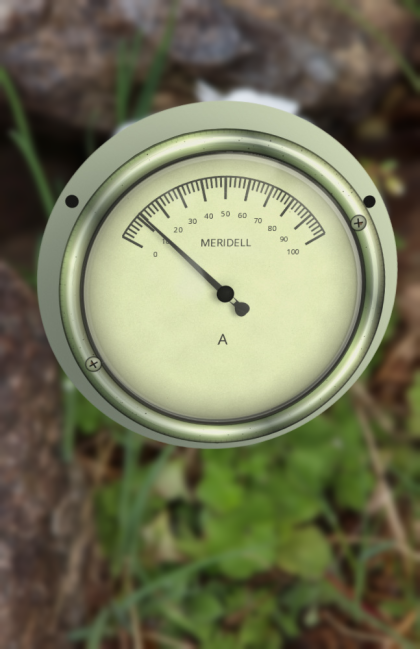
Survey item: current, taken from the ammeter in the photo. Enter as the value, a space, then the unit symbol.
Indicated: 12 A
